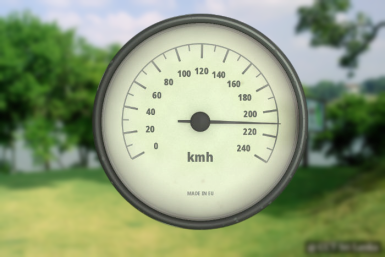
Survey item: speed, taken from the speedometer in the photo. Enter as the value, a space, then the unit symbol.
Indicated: 210 km/h
